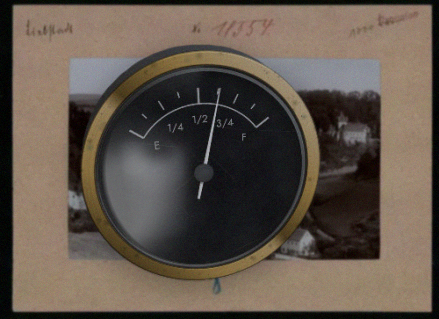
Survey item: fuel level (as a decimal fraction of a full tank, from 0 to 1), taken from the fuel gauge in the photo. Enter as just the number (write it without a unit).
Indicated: 0.625
